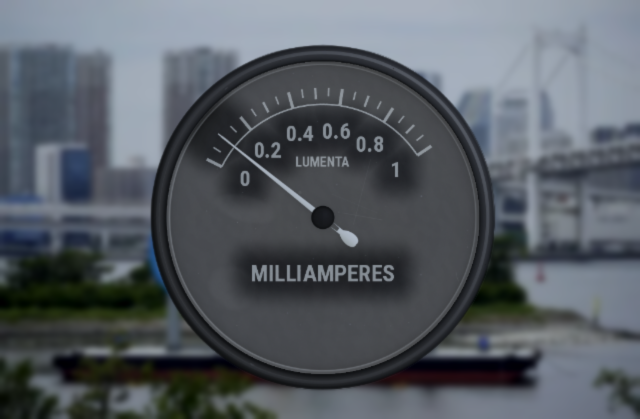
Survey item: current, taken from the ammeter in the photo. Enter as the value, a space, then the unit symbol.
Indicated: 0.1 mA
